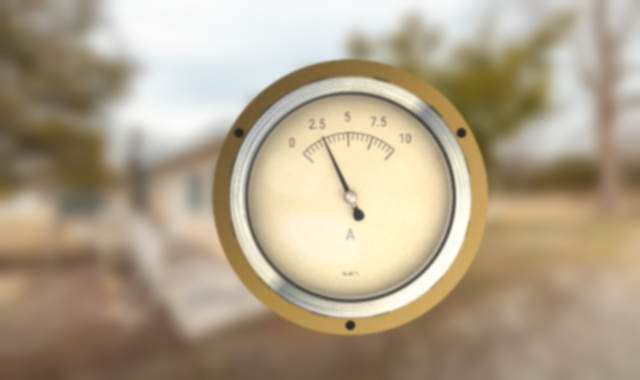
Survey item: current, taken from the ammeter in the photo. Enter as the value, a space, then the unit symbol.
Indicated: 2.5 A
